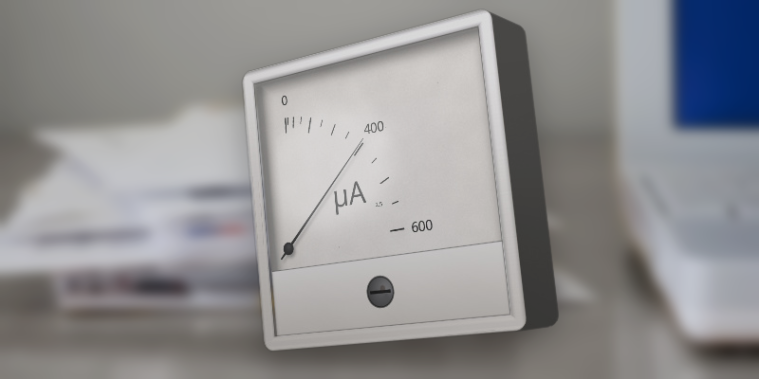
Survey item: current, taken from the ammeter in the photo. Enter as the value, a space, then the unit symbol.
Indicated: 400 µA
